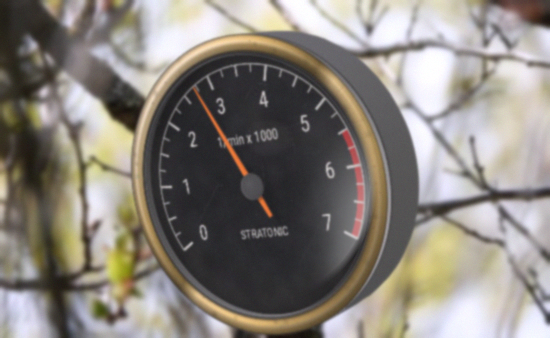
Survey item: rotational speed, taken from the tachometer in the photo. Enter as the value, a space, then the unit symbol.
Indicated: 2750 rpm
